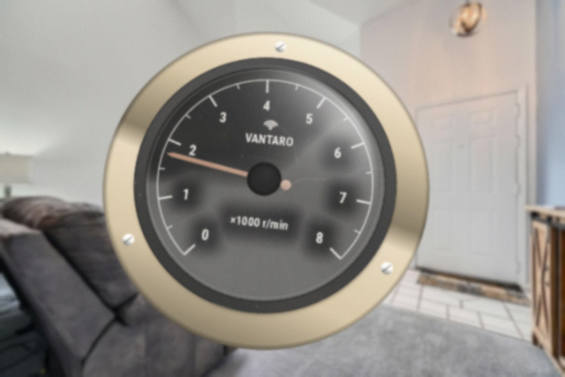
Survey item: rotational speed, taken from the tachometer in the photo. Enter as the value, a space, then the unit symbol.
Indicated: 1750 rpm
